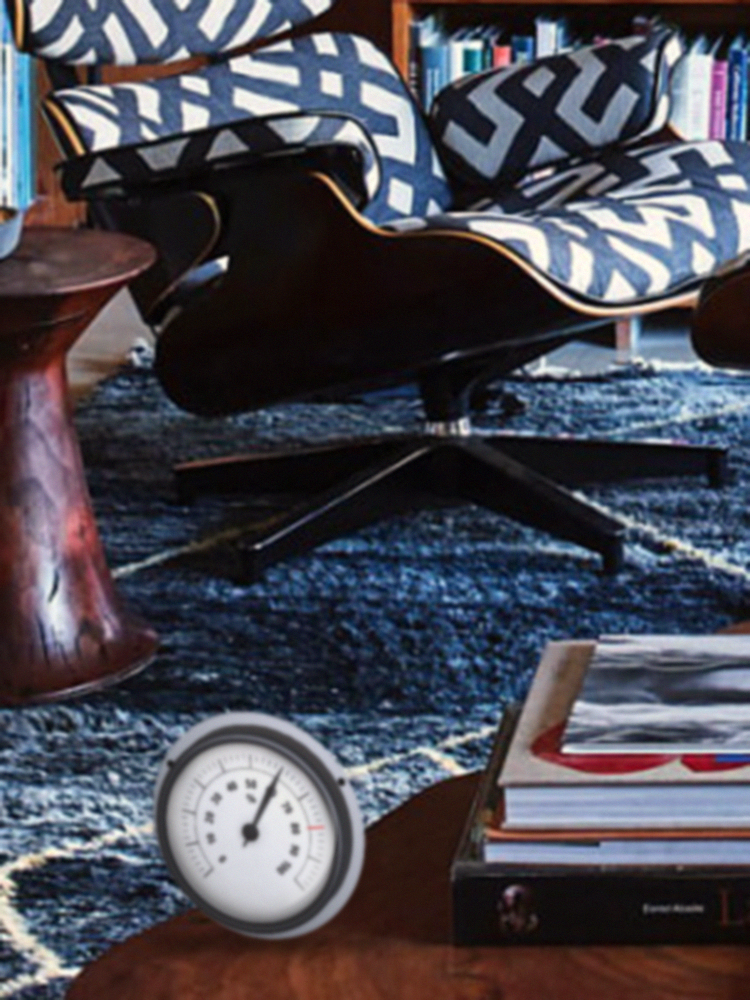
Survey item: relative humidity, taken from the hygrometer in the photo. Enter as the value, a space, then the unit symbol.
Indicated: 60 %
